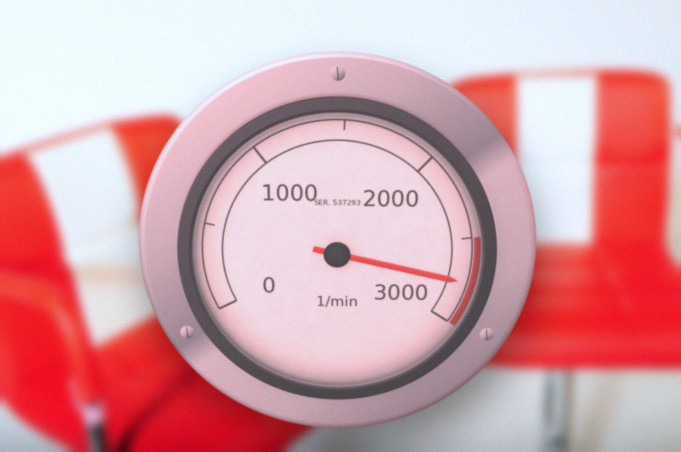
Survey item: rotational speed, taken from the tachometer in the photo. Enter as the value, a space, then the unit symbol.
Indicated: 2750 rpm
